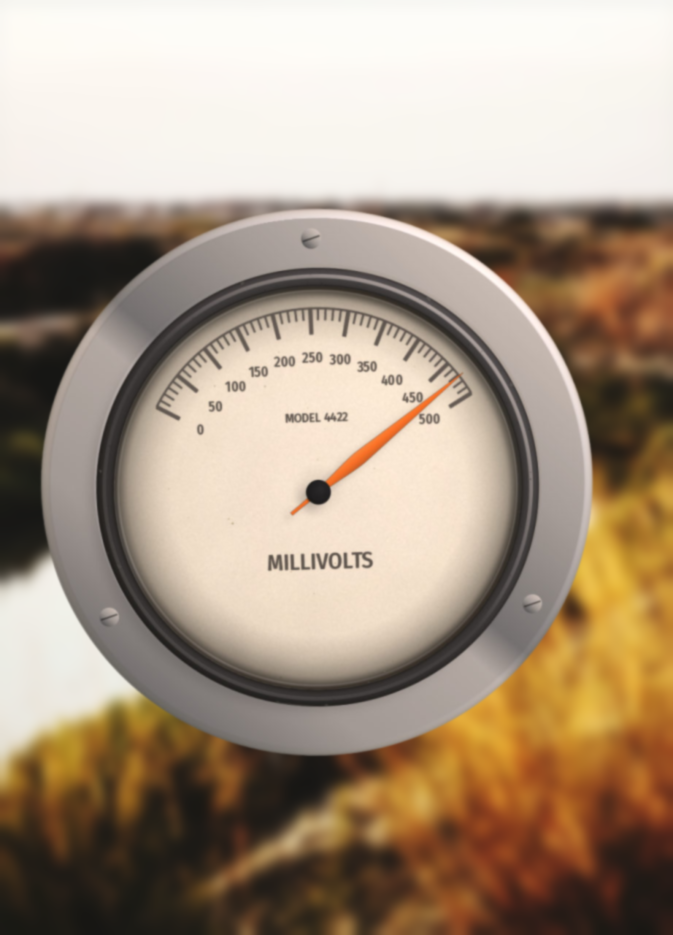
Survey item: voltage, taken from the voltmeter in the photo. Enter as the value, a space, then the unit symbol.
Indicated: 470 mV
